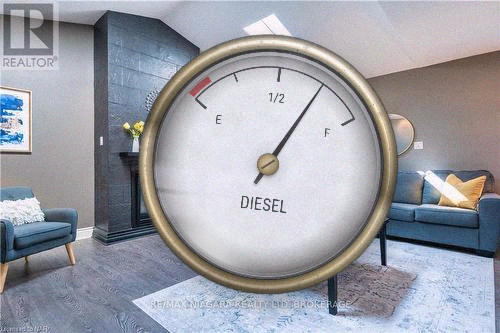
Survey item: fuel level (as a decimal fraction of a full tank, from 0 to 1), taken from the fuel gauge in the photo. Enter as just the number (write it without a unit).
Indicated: 0.75
